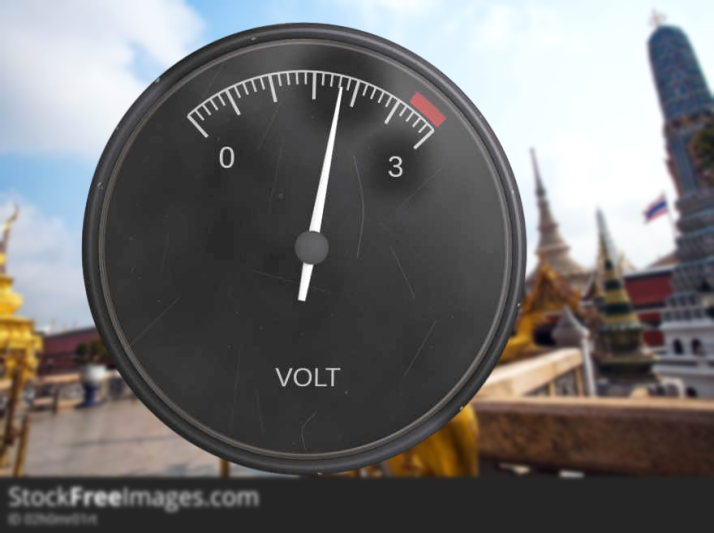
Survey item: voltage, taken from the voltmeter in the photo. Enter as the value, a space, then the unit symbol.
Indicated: 1.8 V
